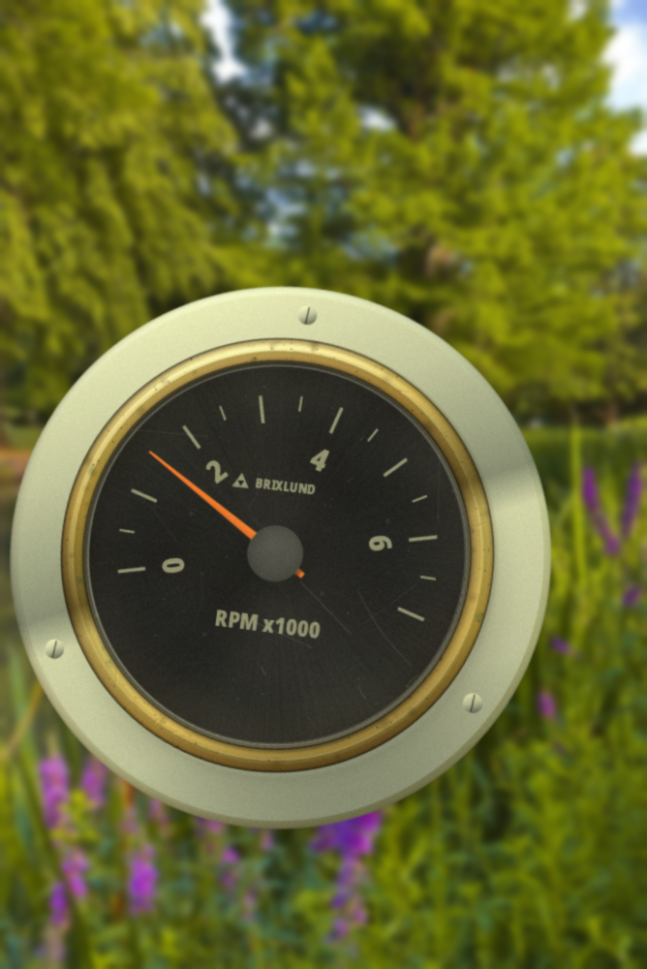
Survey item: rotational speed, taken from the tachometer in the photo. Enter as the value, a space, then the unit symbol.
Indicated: 1500 rpm
